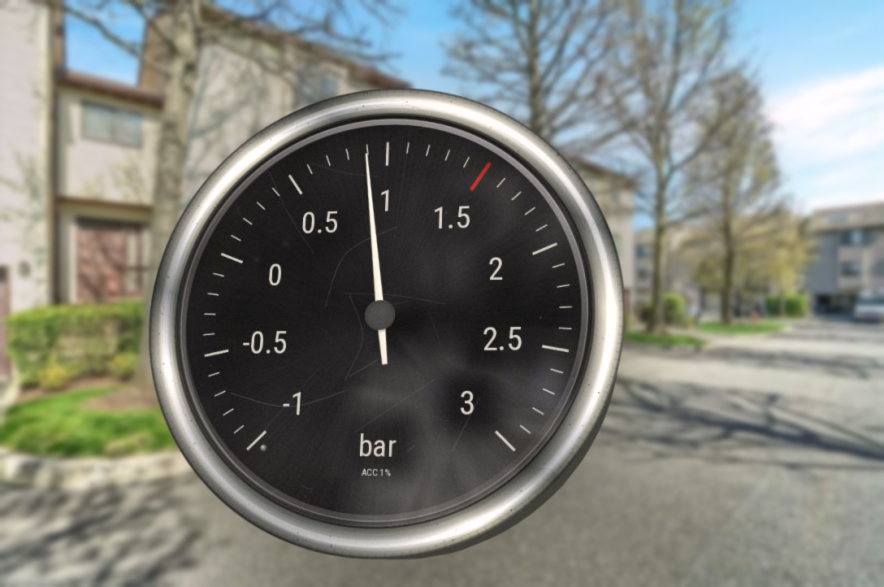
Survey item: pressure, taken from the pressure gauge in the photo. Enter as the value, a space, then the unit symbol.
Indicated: 0.9 bar
